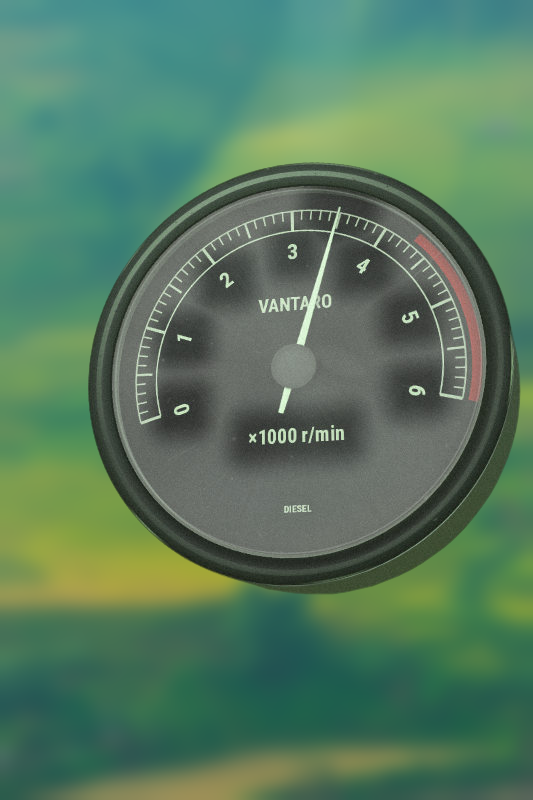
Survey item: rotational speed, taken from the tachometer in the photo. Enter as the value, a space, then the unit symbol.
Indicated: 3500 rpm
